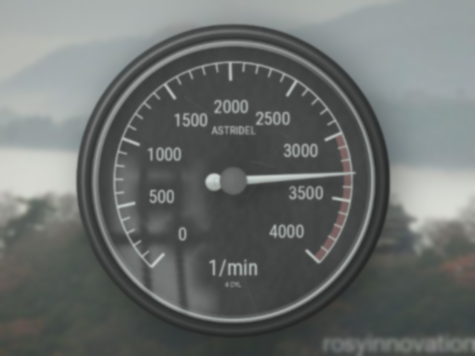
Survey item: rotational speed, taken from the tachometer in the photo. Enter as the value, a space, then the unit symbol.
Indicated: 3300 rpm
